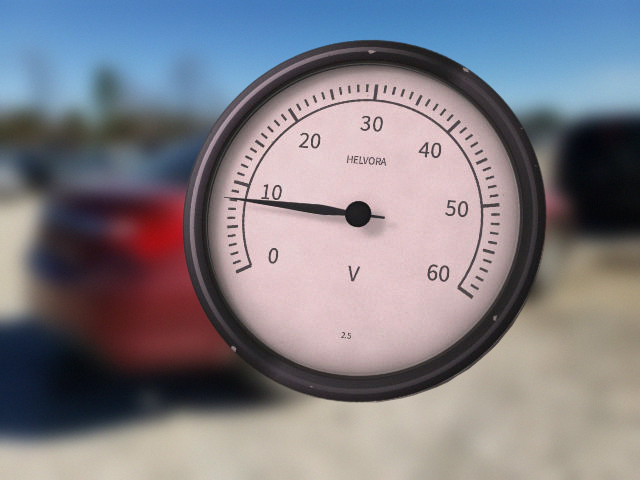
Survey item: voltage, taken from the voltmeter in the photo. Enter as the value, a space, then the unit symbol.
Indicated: 8 V
